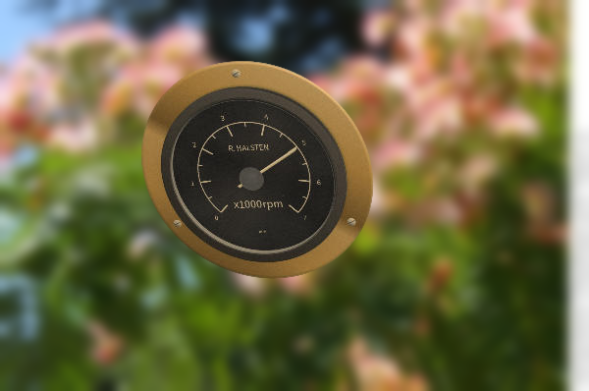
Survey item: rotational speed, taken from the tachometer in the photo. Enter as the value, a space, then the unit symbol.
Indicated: 5000 rpm
